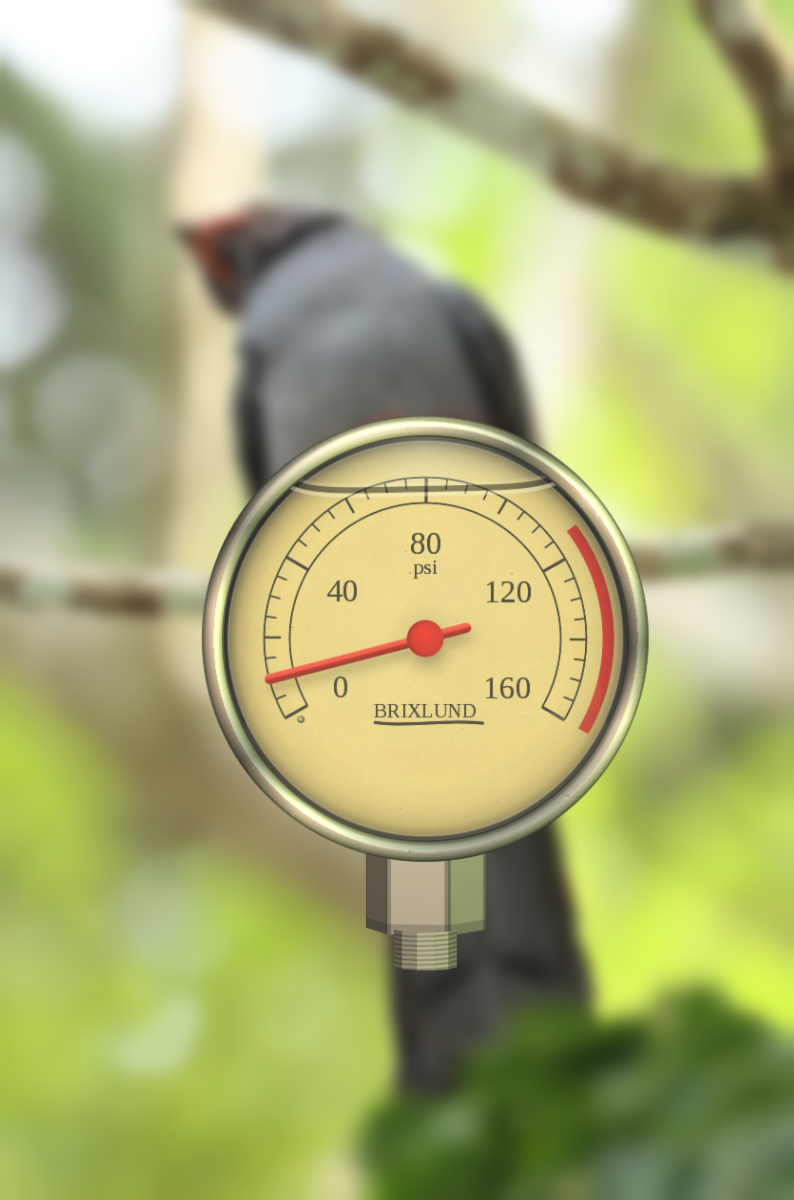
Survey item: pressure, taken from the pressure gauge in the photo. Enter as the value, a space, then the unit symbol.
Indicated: 10 psi
